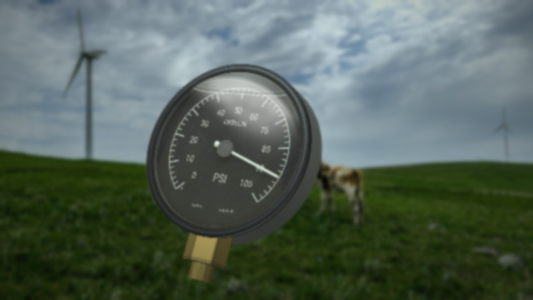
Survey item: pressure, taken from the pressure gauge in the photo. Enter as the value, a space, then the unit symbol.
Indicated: 90 psi
